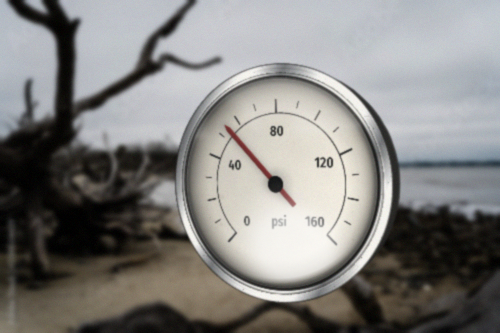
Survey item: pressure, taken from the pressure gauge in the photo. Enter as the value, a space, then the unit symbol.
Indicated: 55 psi
